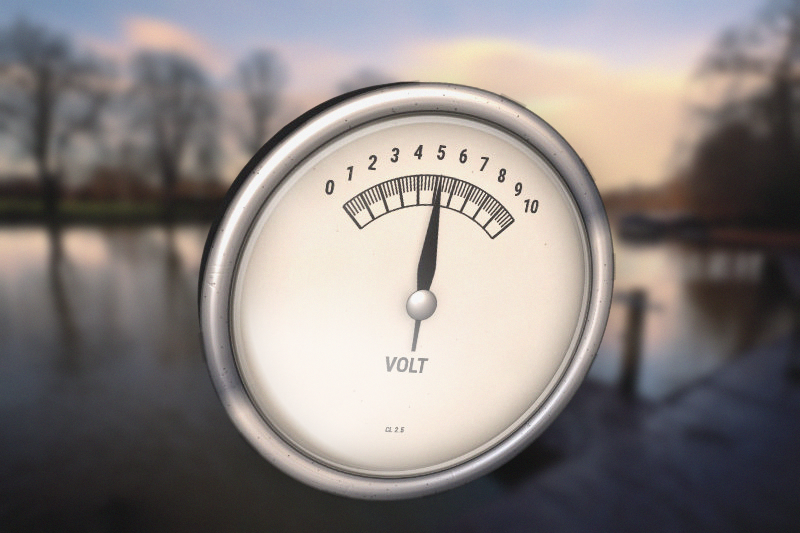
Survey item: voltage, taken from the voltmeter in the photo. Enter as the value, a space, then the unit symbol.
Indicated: 5 V
